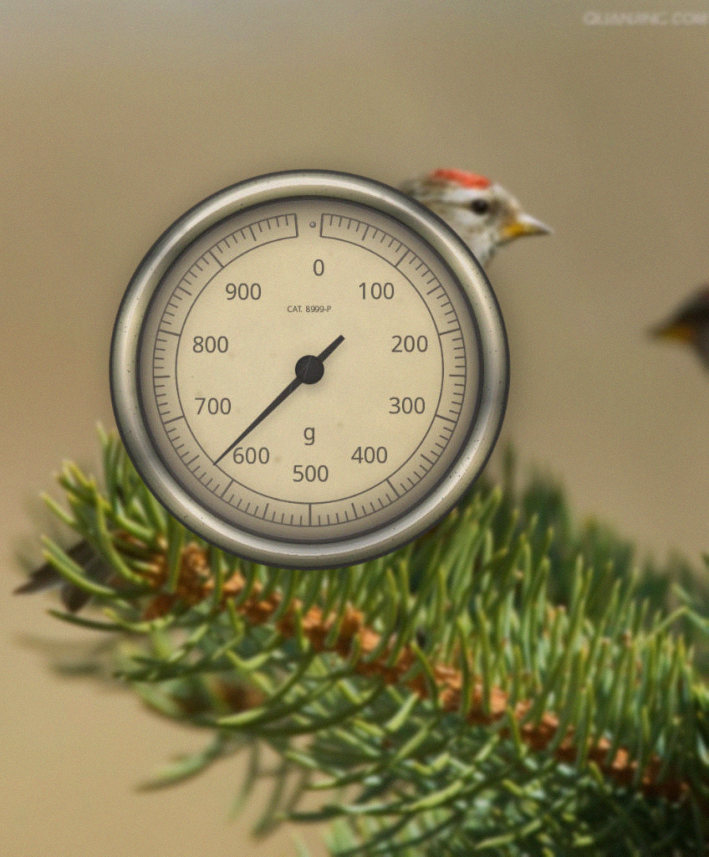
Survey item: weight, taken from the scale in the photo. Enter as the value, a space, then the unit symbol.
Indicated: 630 g
